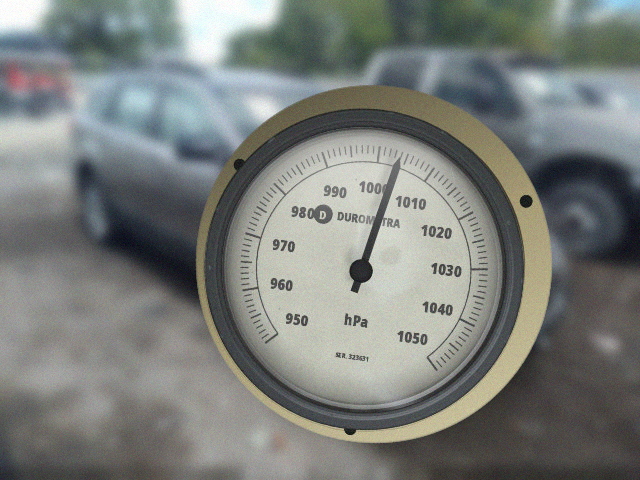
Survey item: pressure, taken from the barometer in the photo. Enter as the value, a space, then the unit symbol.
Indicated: 1004 hPa
